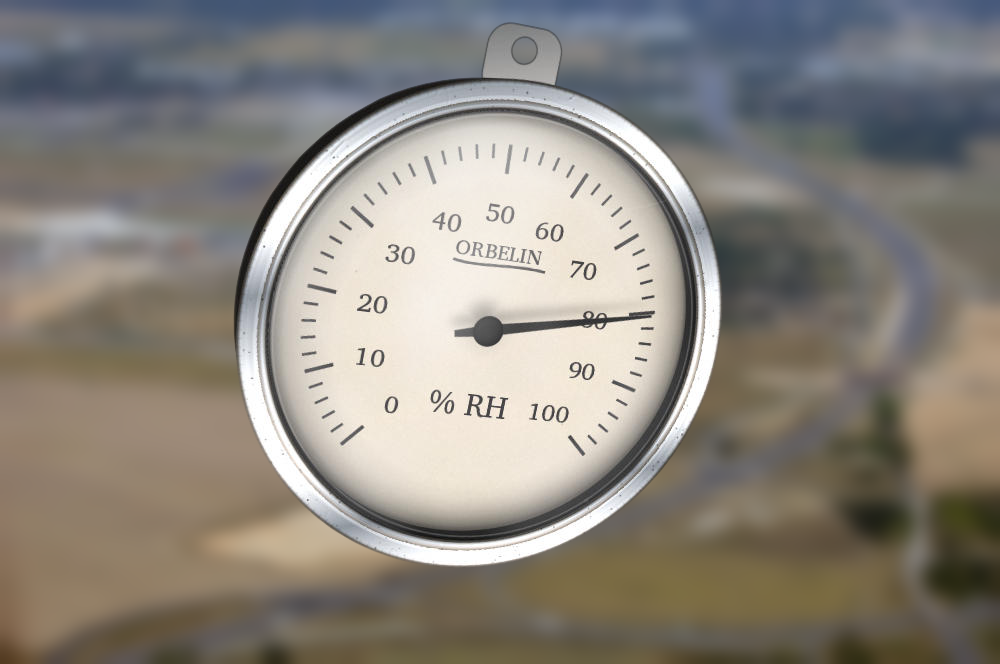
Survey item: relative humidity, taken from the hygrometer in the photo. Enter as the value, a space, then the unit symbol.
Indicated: 80 %
